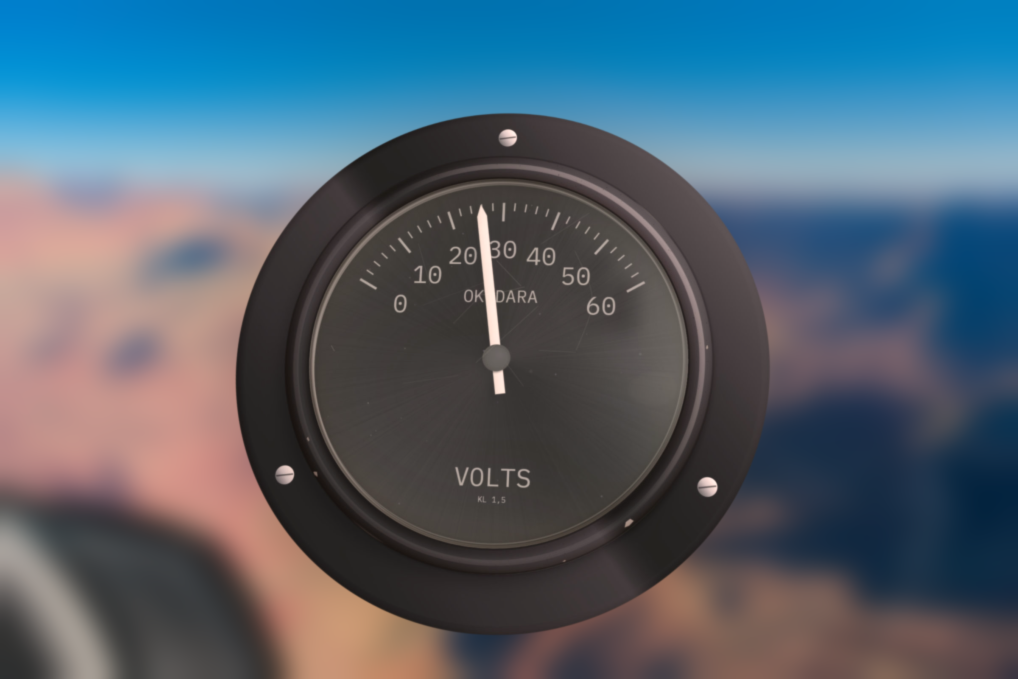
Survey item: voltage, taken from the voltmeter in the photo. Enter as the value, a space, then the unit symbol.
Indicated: 26 V
